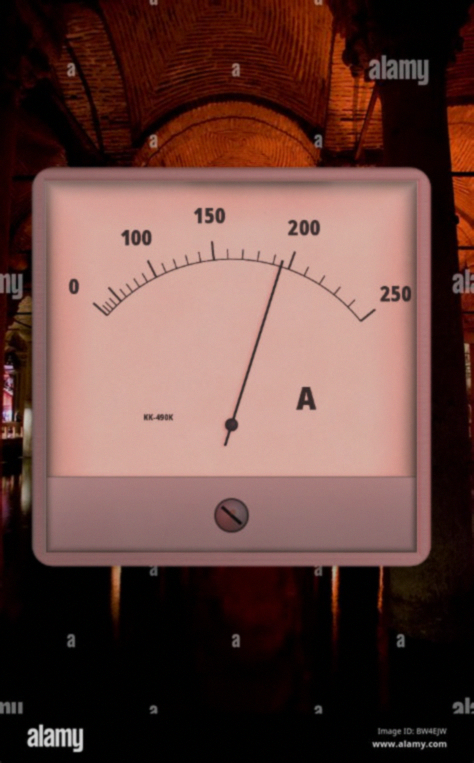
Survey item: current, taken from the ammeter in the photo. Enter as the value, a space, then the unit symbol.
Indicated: 195 A
